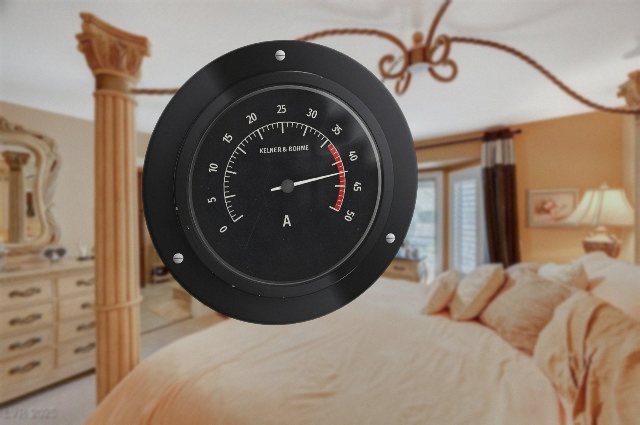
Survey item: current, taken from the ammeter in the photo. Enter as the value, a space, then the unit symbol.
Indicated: 42 A
